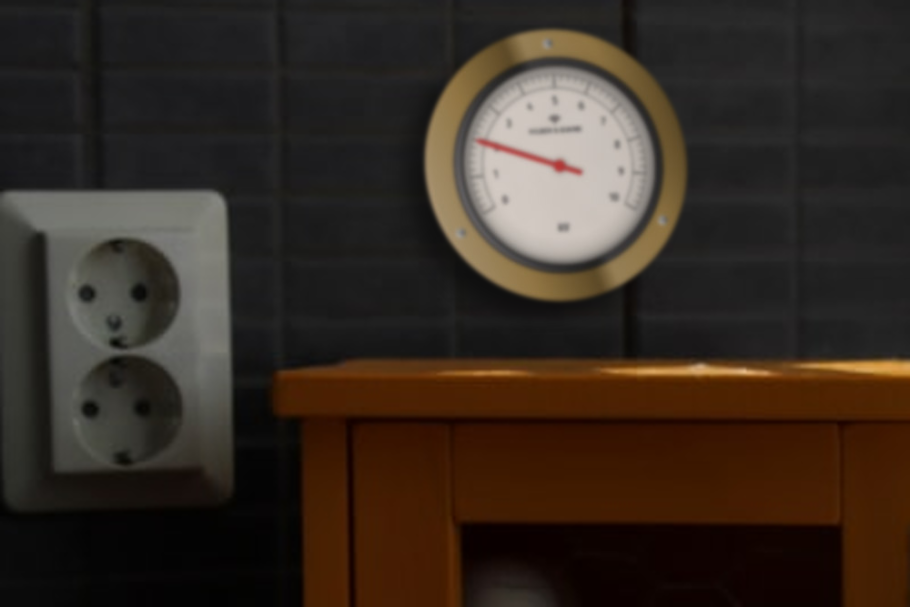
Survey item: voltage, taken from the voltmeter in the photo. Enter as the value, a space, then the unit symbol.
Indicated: 2 kV
